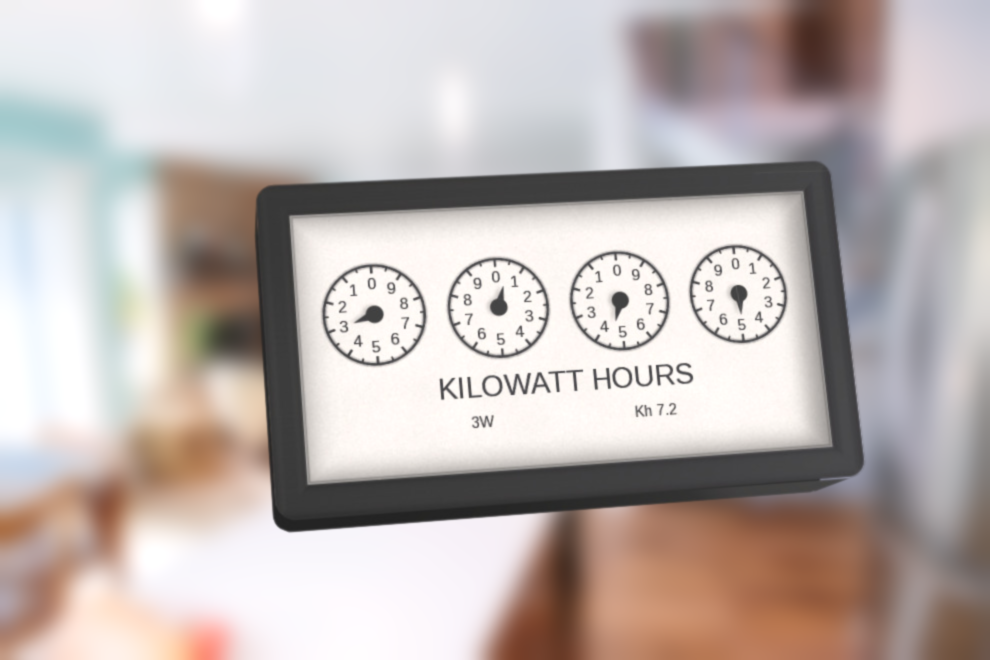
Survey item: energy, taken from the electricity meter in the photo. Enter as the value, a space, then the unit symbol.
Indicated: 3045 kWh
